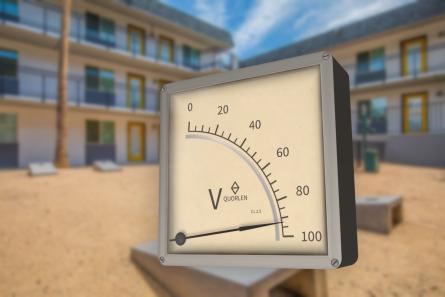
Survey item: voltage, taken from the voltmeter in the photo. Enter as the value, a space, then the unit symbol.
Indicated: 92.5 V
